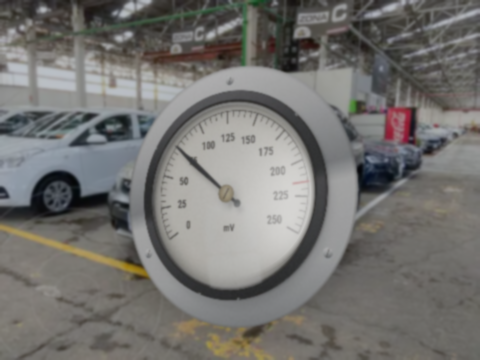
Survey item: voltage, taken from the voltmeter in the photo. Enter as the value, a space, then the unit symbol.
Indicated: 75 mV
